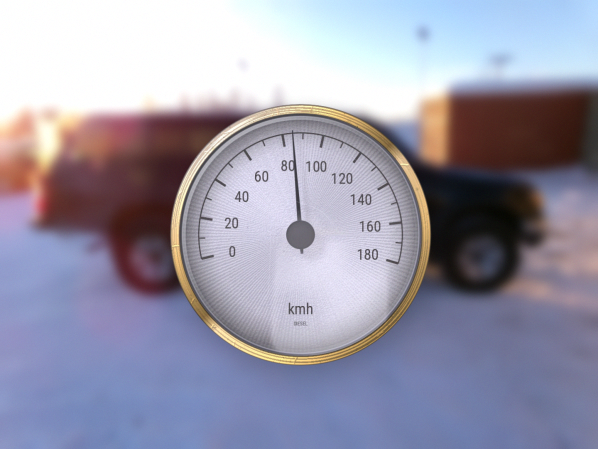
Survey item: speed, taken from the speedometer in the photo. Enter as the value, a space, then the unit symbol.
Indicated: 85 km/h
